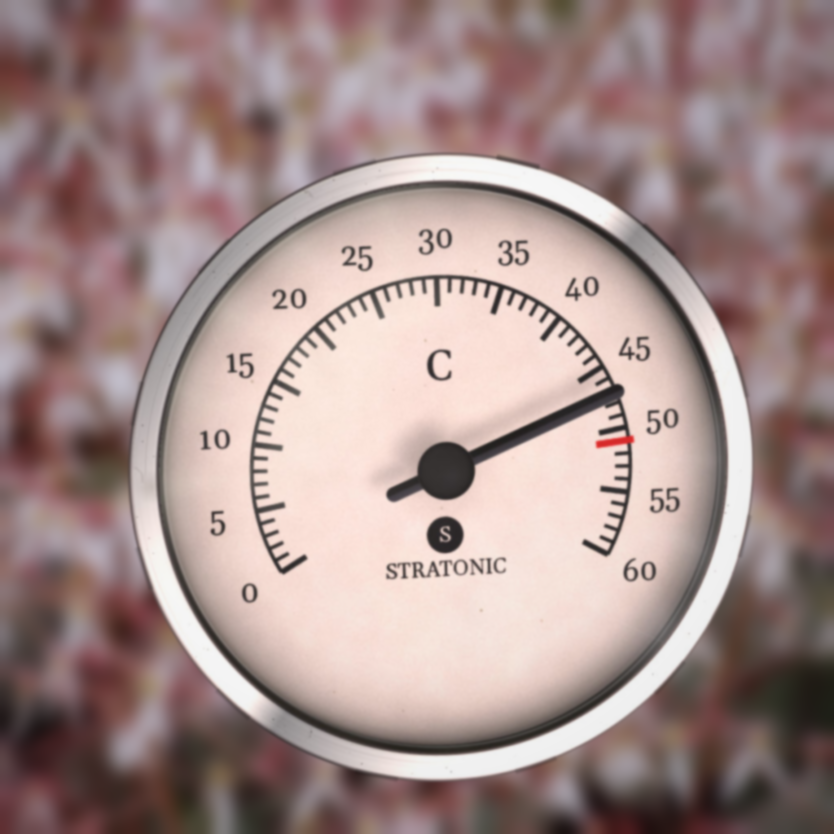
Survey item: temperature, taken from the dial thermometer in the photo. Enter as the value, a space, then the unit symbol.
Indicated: 47 °C
